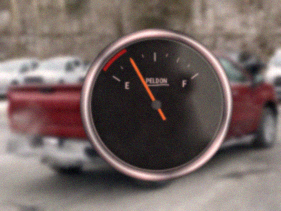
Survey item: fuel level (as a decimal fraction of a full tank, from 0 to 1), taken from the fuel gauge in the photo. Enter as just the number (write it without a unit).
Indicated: 0.25
